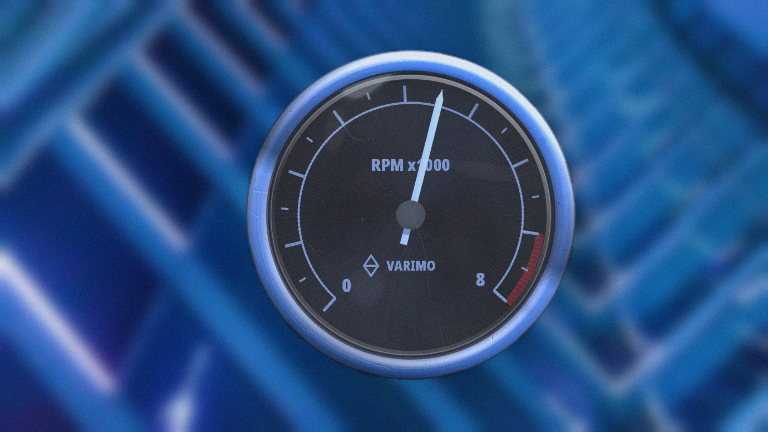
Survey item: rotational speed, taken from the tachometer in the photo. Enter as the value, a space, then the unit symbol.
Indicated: 4500 rpm
